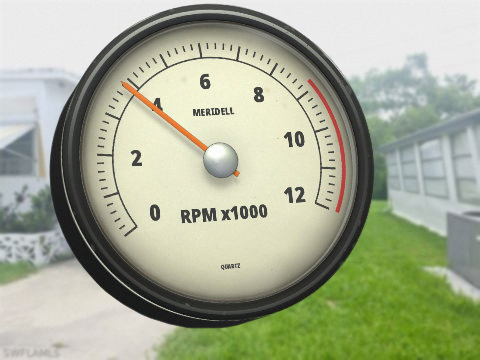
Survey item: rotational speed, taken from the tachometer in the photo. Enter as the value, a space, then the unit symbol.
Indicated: 3800 rpm
